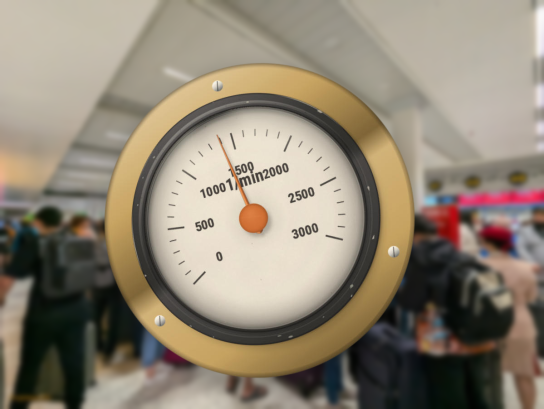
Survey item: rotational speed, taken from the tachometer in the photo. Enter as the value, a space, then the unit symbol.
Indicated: 1400 rpm
